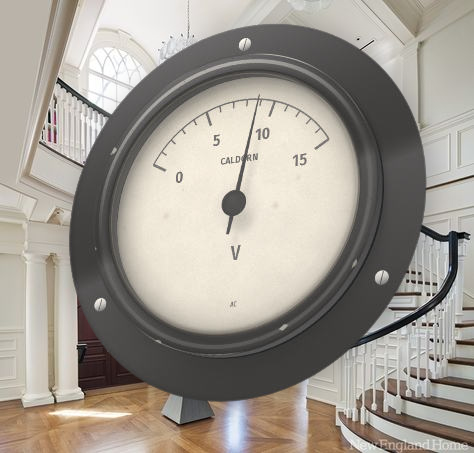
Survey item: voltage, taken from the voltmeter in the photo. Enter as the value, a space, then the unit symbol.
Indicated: 9 V
